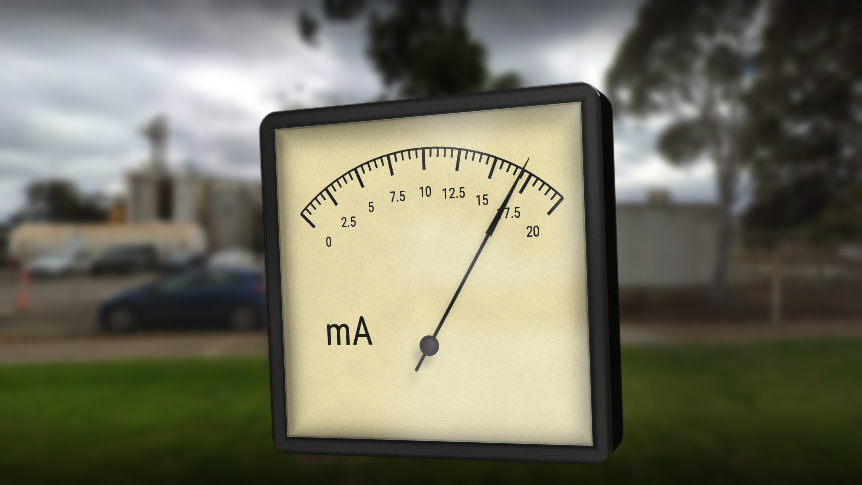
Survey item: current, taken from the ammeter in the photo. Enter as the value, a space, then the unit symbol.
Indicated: 17 mA
